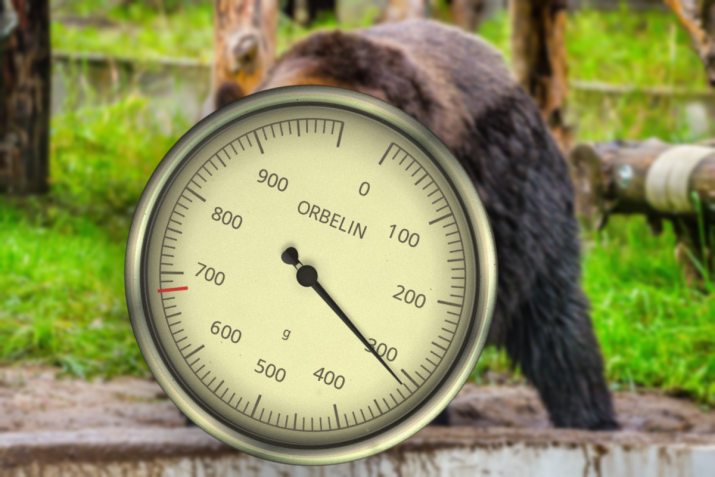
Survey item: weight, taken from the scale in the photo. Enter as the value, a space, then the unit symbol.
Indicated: 310 g
